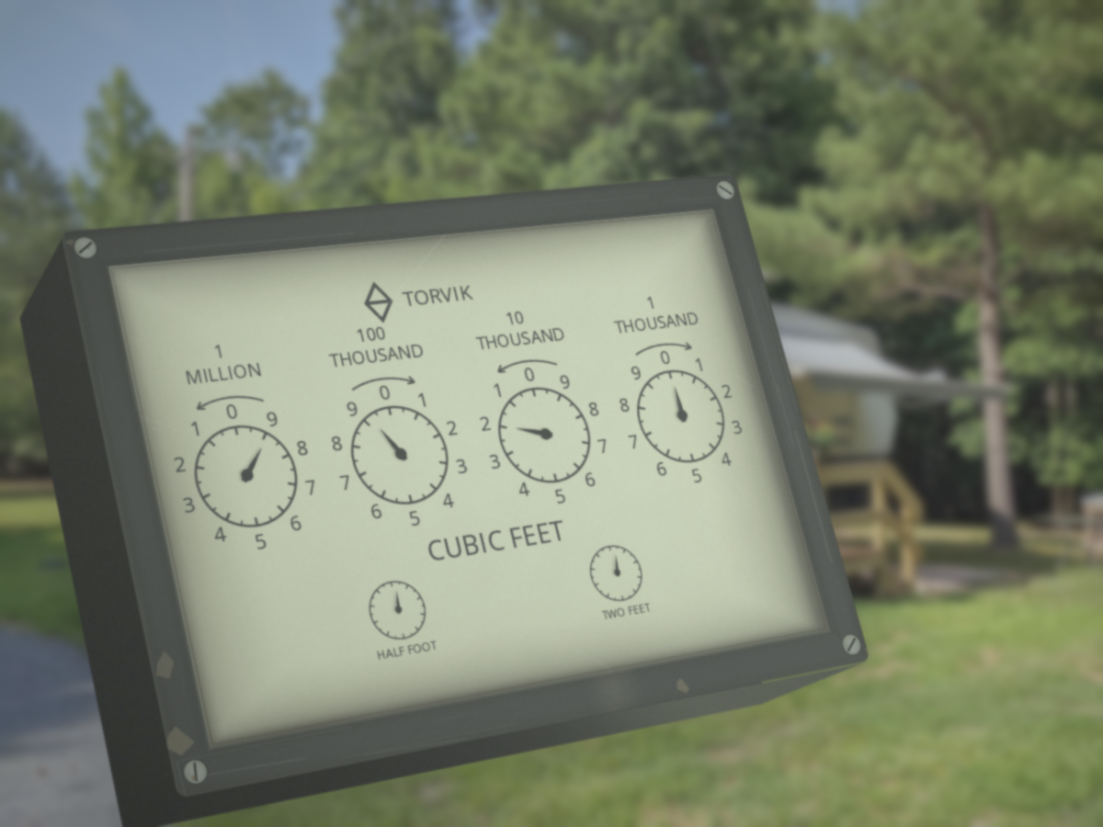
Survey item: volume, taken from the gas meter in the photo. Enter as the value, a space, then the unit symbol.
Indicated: 892000 ft³
